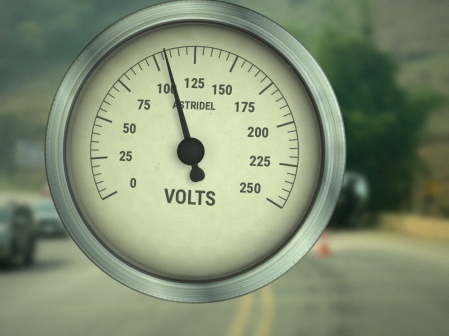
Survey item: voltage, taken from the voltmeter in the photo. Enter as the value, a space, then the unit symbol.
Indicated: 107.5 V
